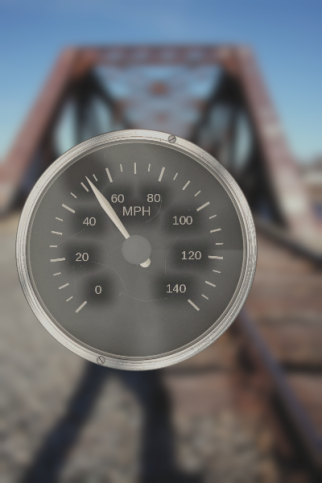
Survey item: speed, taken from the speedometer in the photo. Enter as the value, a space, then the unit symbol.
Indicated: 52.5 mph
